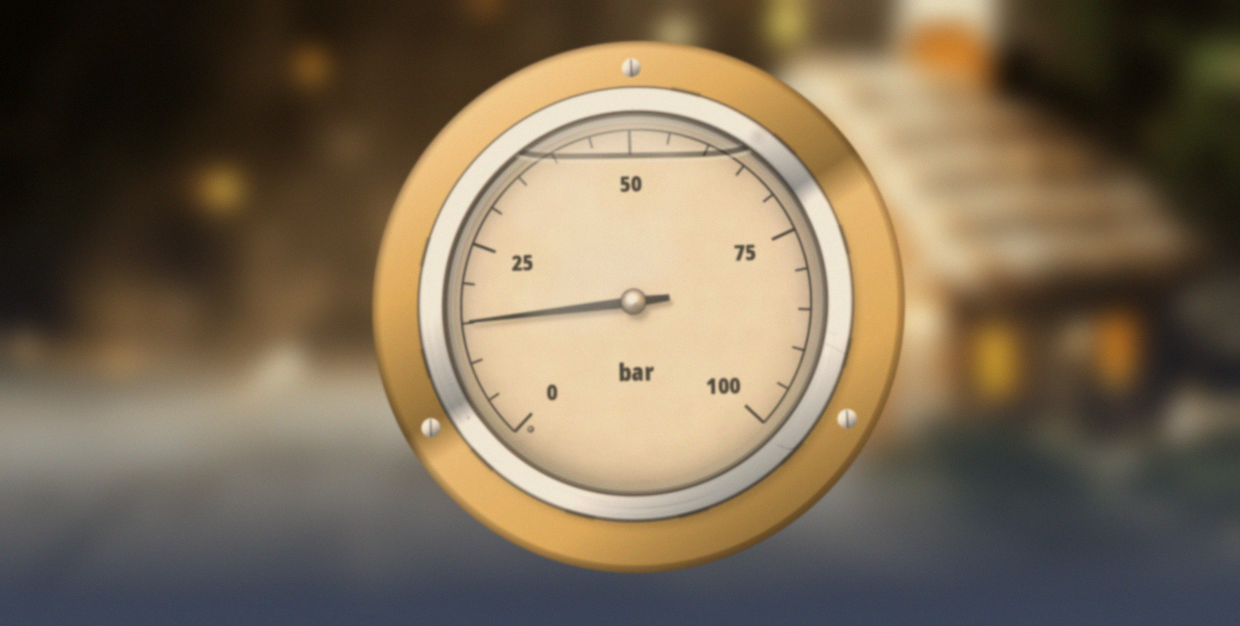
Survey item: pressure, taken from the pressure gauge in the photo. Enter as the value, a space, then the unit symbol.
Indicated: 15 bar
